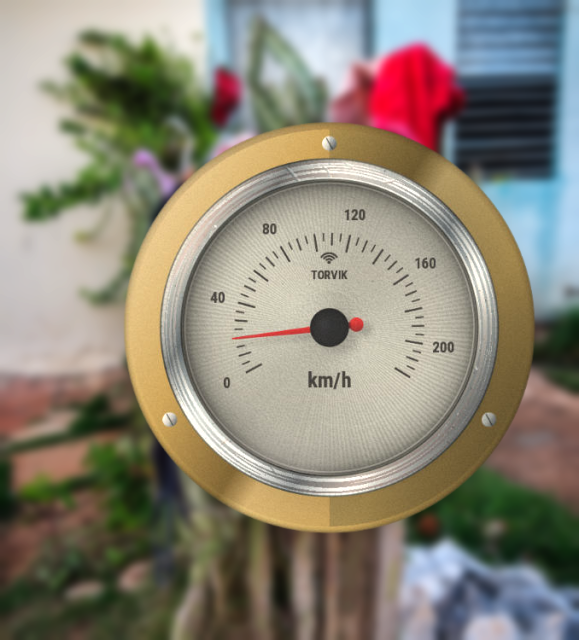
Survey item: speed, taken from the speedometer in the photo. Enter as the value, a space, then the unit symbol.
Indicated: 20 km/h
